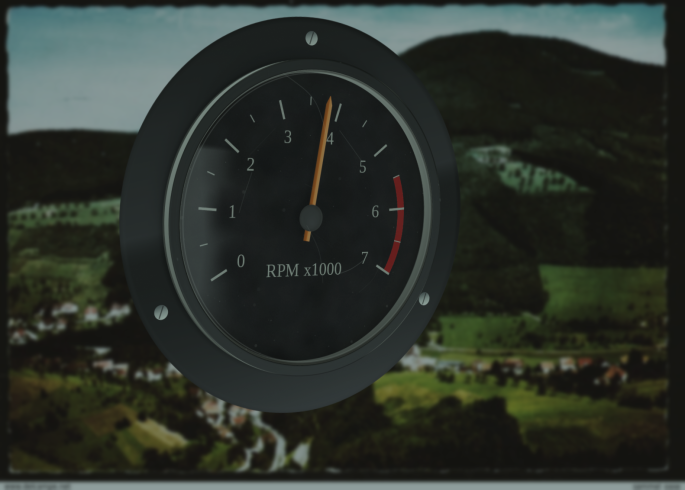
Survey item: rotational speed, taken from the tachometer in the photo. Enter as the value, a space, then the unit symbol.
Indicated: 3750 rpm
